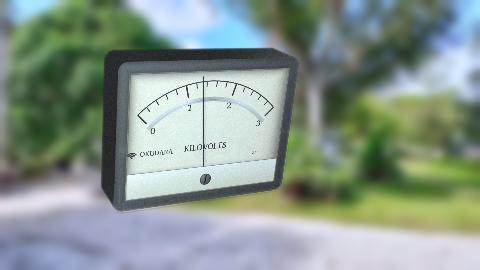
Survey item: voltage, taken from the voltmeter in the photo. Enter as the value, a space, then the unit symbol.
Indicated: 1.3 kV
